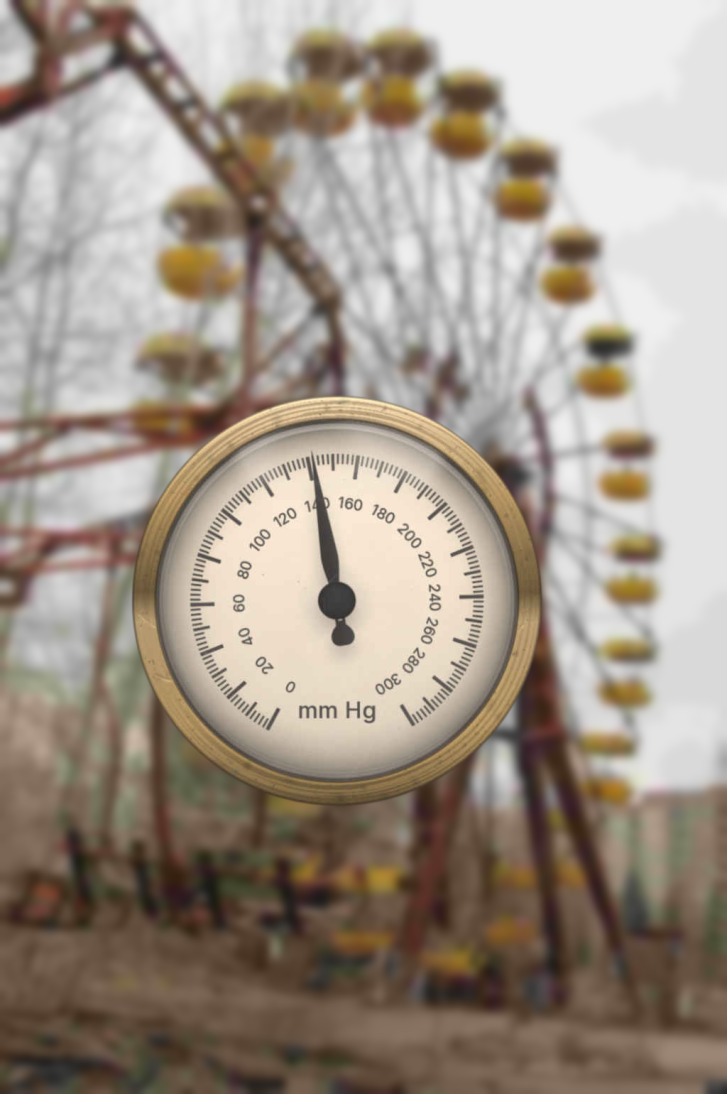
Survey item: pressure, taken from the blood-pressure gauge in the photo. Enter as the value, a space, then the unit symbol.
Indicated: 142 mmHg
